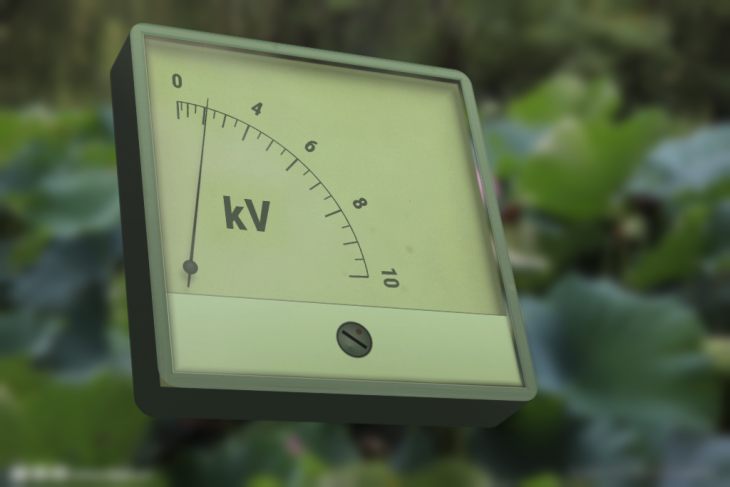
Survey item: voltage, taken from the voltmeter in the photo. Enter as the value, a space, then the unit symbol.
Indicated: 2 kV
